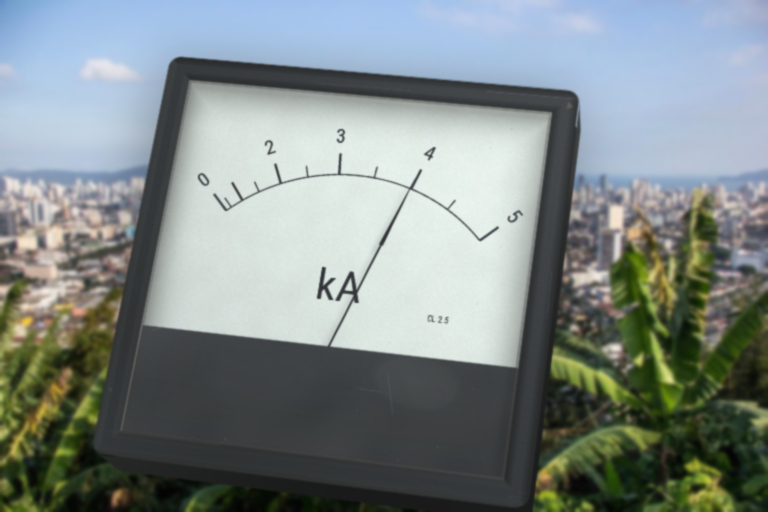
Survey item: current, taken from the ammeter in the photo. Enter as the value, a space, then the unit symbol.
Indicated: 4 kA
